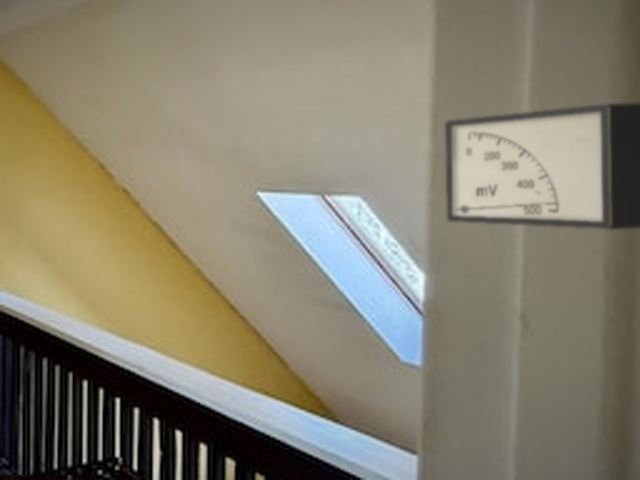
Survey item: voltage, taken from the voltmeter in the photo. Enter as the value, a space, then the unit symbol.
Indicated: 480 mV
